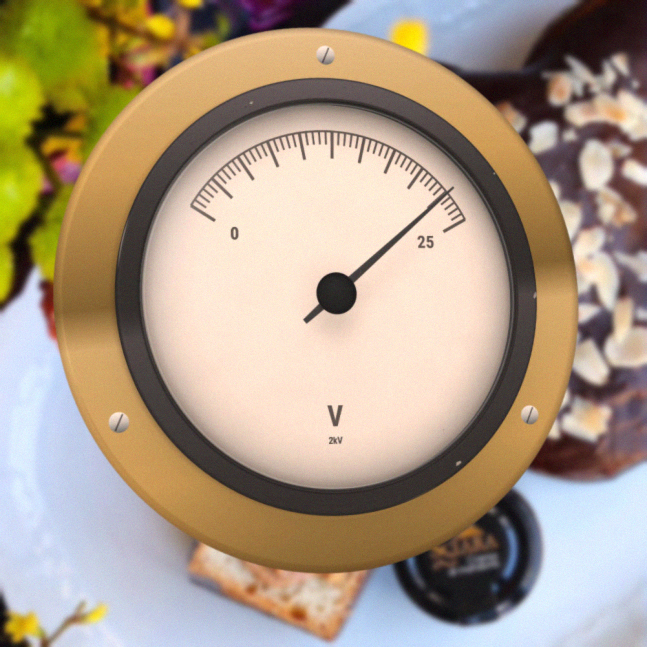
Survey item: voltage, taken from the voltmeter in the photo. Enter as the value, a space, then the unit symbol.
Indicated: 22.5 V
